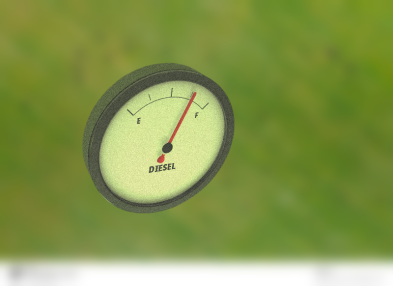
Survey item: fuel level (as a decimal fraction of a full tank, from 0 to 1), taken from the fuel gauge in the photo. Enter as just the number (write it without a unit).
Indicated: 0.75
